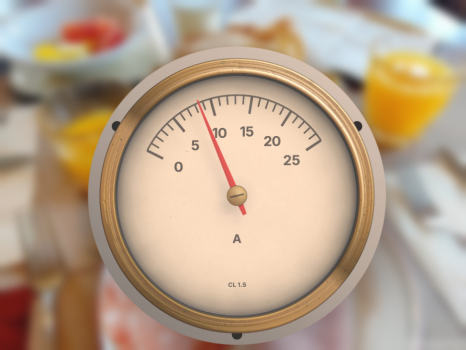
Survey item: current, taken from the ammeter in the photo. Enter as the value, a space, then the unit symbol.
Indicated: 8.5 A
